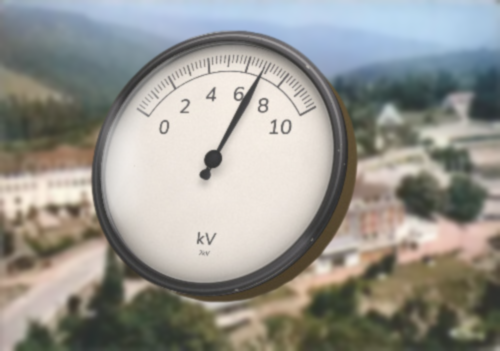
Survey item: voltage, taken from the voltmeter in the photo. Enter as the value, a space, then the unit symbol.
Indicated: 7 kV
